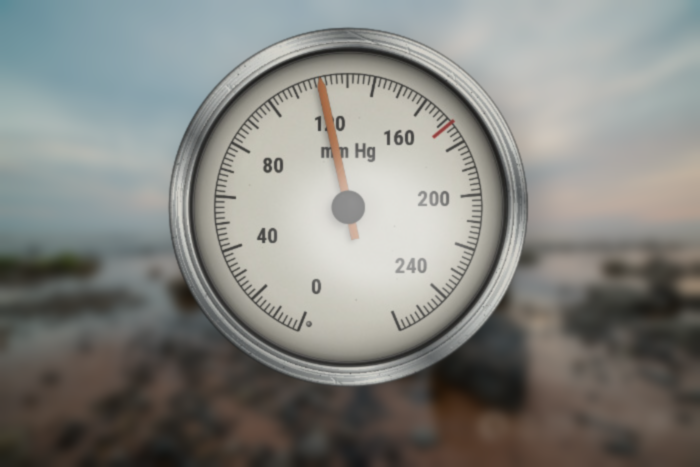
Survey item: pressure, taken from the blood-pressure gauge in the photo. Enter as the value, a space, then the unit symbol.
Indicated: 120 mmHg
